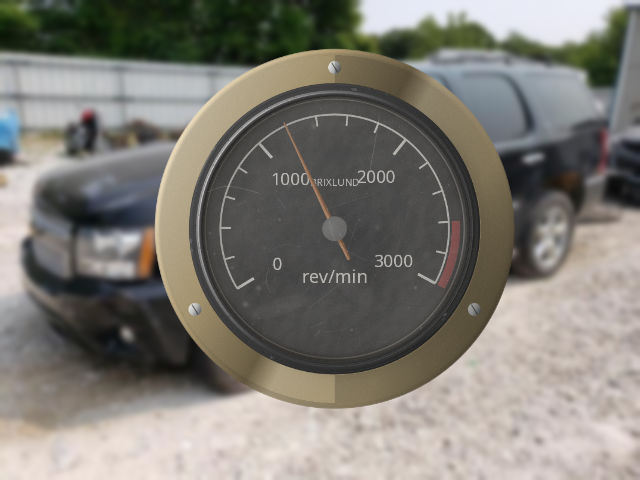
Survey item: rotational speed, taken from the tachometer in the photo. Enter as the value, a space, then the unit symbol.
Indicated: 1200 rpm
